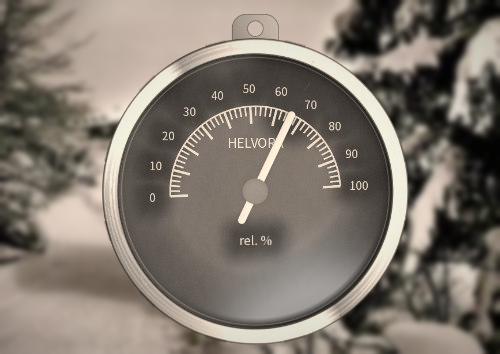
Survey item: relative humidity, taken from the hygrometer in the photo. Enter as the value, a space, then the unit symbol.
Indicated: 66 %
